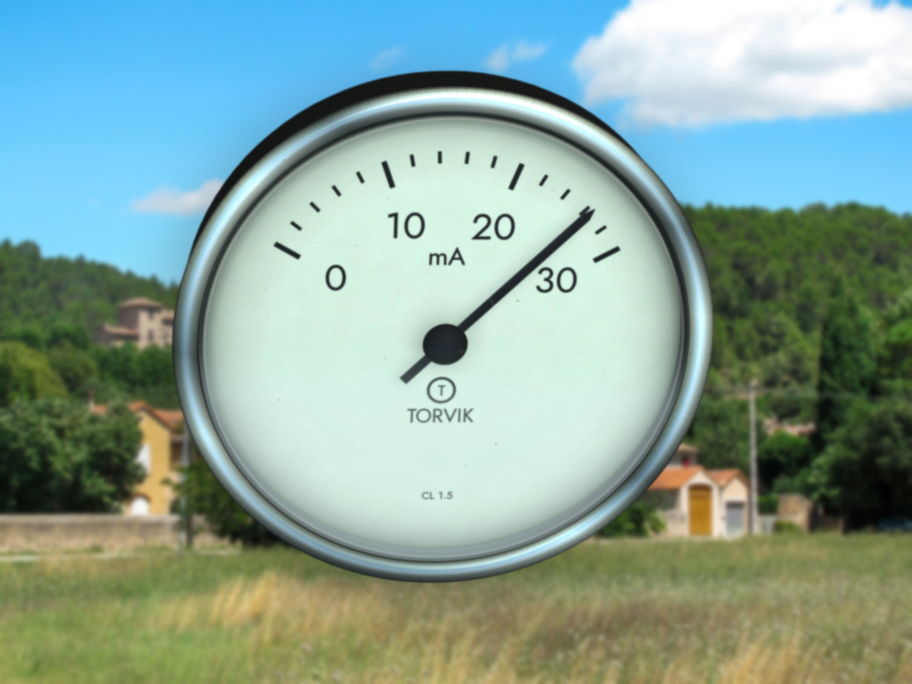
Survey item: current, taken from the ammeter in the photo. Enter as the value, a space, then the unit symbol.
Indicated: 26 mA
